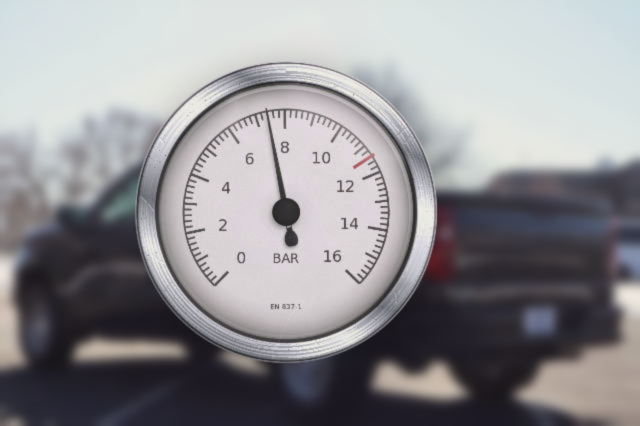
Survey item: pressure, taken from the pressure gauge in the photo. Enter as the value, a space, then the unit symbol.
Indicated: 7.4 bar
